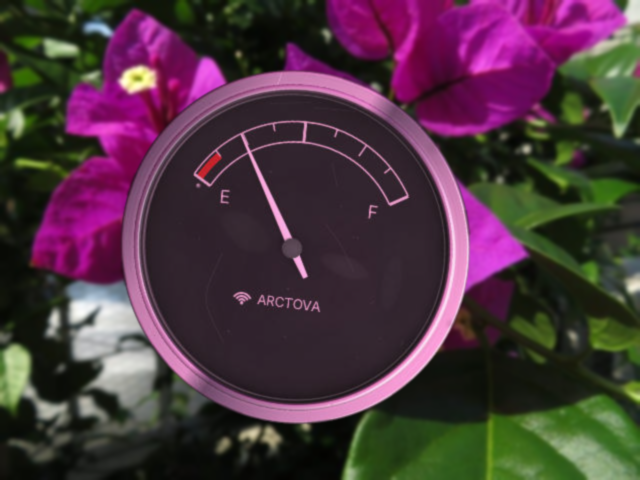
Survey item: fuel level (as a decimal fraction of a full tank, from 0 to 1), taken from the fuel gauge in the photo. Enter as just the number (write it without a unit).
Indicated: 0.25
